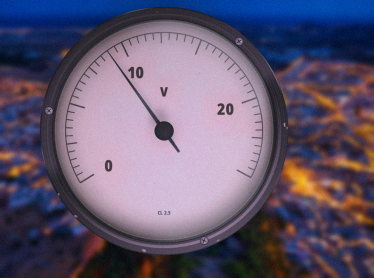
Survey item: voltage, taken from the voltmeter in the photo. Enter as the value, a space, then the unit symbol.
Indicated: 9 V
